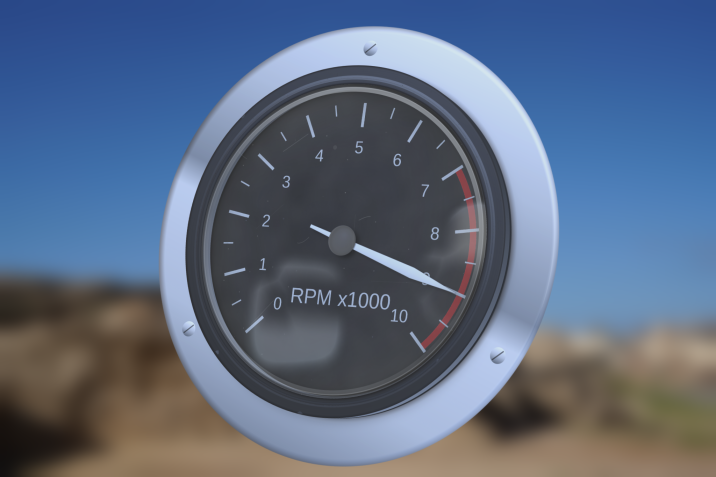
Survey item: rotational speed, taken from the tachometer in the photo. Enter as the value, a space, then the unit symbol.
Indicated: 9000 rpm
